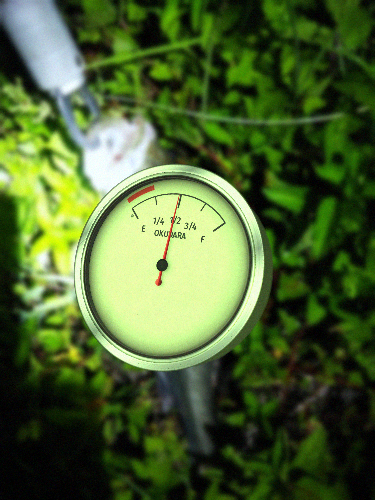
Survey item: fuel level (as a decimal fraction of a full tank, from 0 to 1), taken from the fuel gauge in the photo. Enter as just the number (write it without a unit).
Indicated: 0.5
